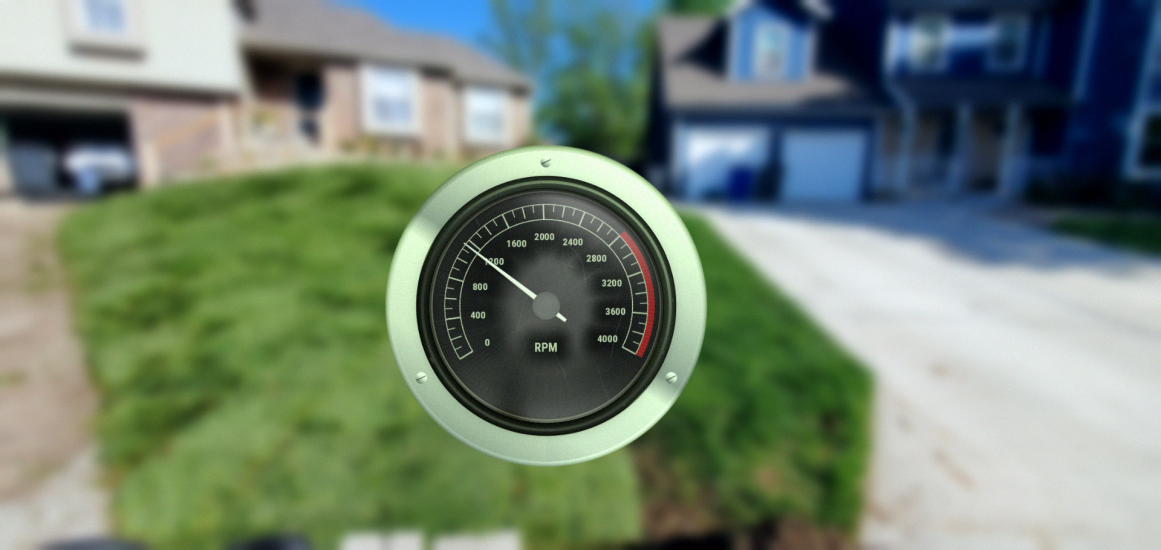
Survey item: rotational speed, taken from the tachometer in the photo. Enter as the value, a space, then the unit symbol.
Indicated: 1150 rpm
